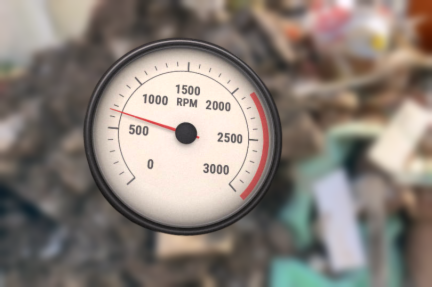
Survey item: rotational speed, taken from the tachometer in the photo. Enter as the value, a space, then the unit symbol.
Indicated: 650 rpm
